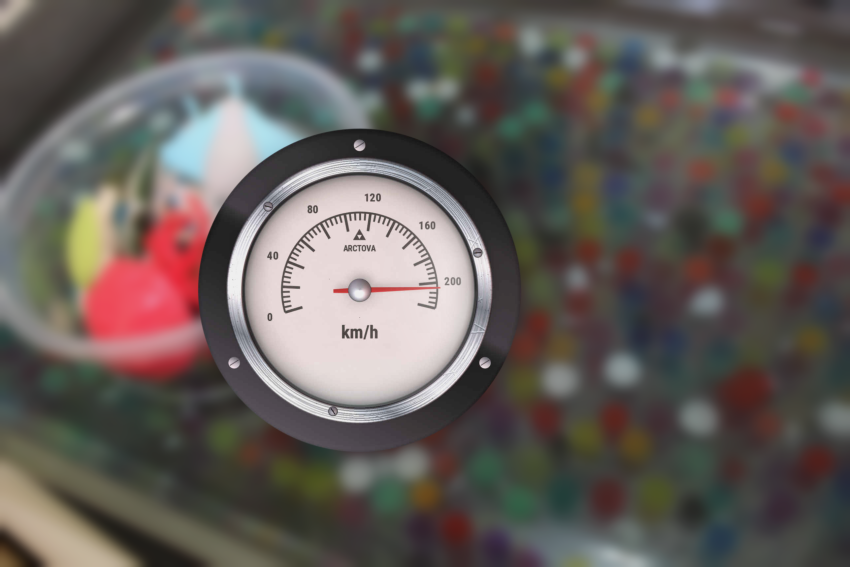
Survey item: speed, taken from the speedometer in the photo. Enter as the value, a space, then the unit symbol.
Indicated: 204 km/h
